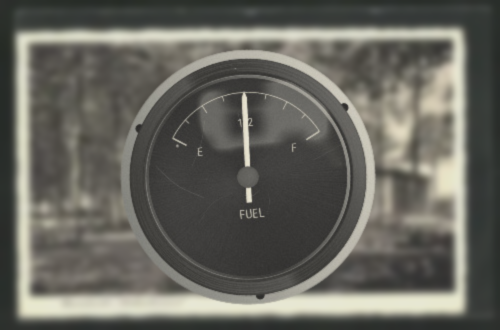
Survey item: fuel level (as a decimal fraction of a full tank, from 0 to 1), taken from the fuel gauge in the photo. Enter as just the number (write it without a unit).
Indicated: 0.5
